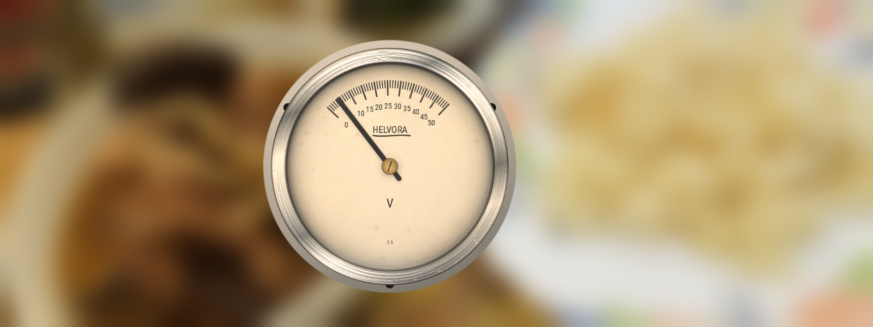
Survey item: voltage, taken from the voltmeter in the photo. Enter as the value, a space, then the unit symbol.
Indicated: 5 V
